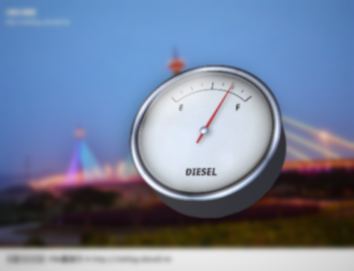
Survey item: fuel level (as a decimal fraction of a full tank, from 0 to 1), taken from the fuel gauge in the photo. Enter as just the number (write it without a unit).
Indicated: 0.75
